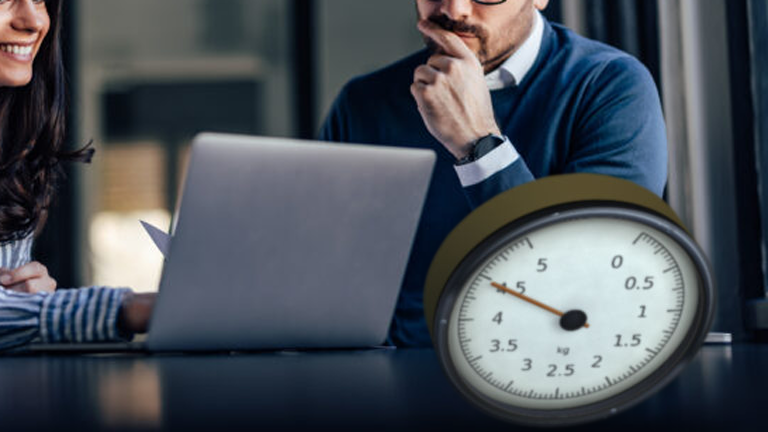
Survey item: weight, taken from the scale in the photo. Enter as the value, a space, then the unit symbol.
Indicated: 4.5 kg
